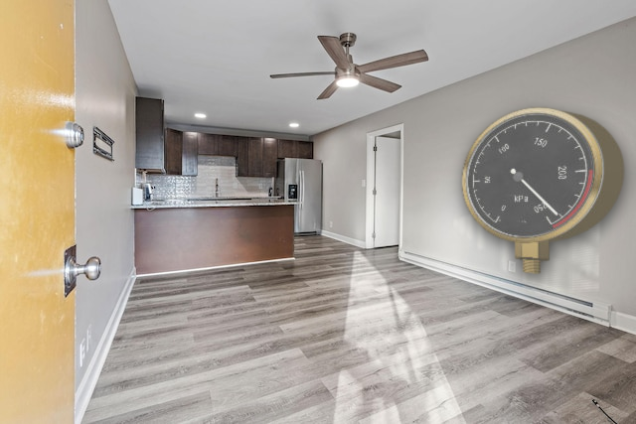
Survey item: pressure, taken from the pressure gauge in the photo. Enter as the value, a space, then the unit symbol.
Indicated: 240 kPa
